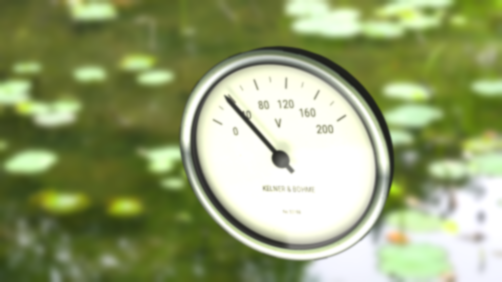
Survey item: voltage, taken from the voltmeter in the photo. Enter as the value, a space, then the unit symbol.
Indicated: 40 V
